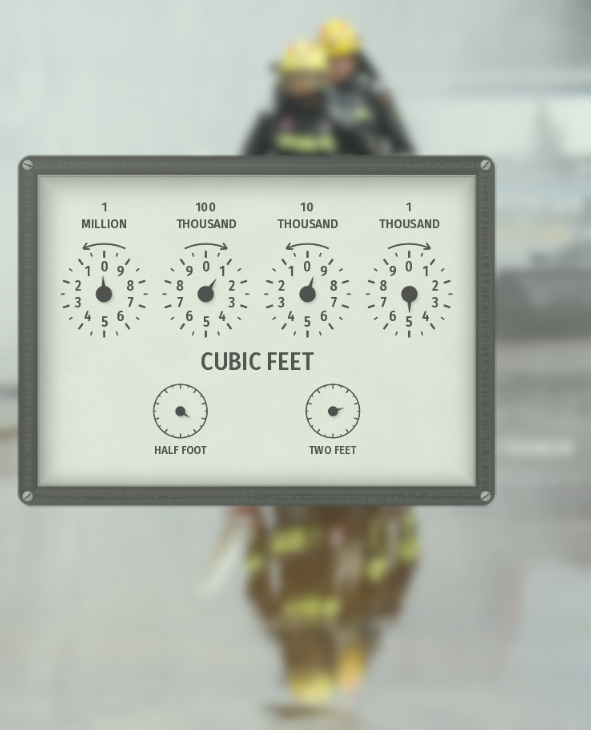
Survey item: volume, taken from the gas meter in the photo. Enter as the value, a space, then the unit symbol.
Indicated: 9500 ft³
